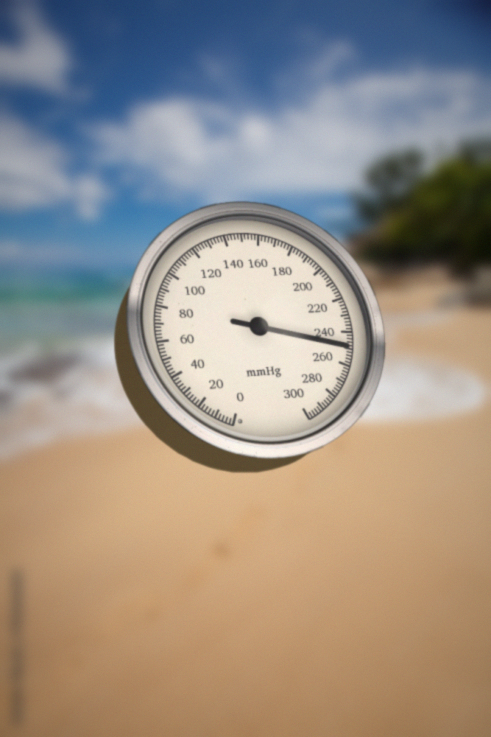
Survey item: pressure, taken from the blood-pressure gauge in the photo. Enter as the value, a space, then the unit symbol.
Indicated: 250 mmHg
